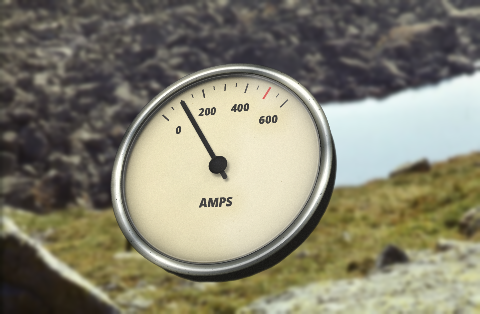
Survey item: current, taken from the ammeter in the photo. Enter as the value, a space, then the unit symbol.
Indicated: 100 A
